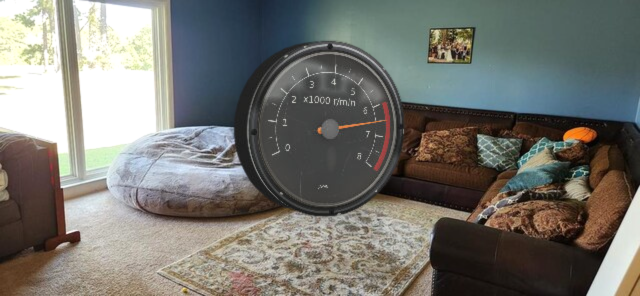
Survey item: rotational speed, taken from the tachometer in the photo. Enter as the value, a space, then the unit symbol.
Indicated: 6500 rpm
